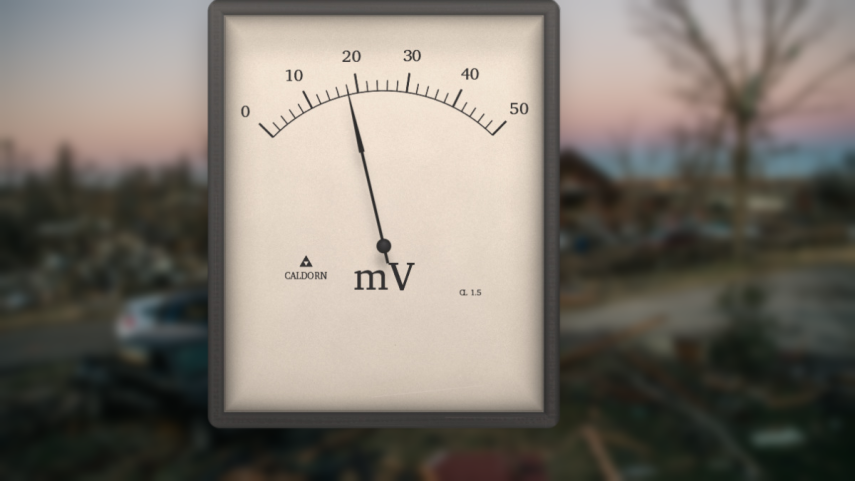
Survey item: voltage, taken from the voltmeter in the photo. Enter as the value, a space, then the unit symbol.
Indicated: 18 mV
